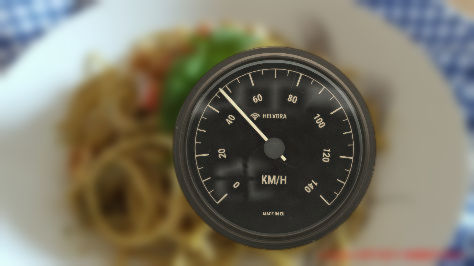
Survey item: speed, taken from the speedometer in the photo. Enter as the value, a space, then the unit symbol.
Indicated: 47.5 km/h
